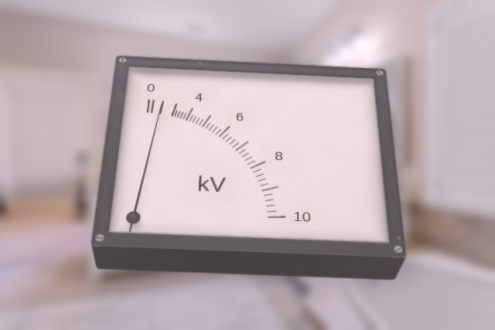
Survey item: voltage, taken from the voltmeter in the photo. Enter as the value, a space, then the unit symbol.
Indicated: 2 kV
